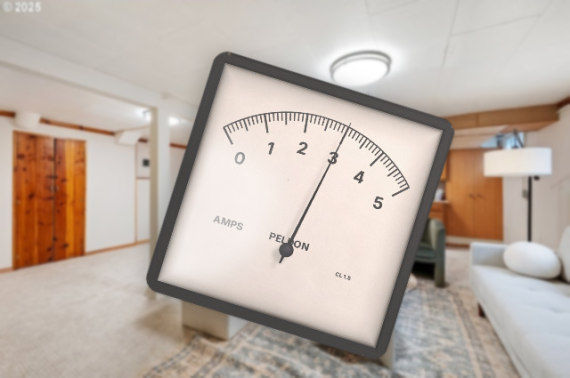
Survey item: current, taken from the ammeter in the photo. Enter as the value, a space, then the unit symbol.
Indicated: 3 A
